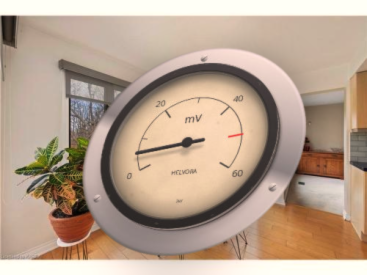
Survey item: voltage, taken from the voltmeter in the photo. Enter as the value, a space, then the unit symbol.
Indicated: 5 mV
